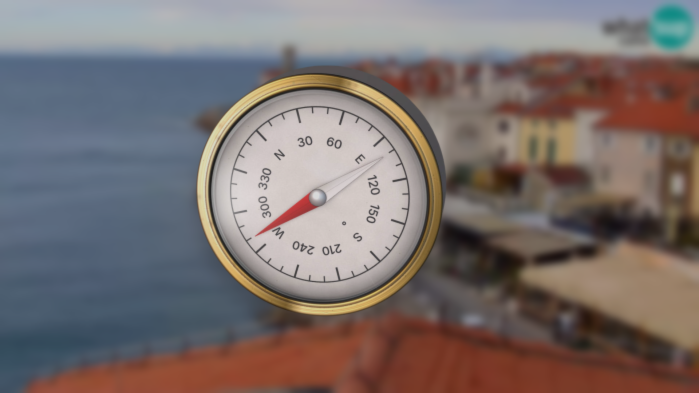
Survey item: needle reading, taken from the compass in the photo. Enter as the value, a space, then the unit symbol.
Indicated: 280 °
